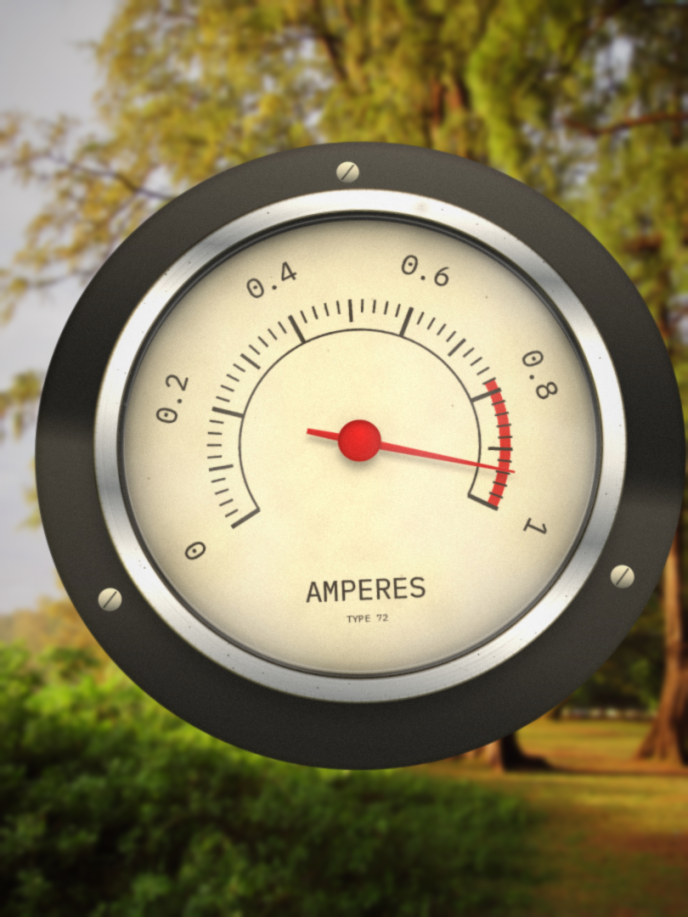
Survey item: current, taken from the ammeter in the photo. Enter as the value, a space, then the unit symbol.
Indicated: 0.94 A
